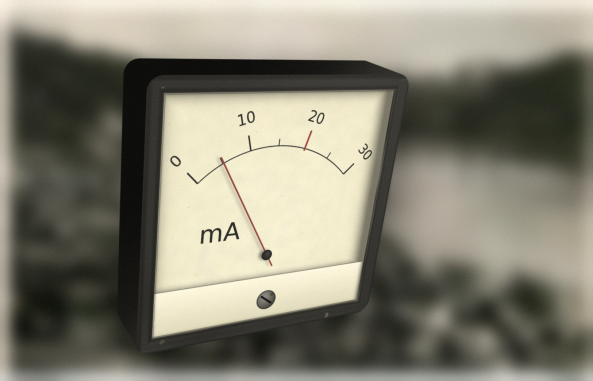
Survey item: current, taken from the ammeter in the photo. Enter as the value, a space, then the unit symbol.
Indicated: 5 mA
